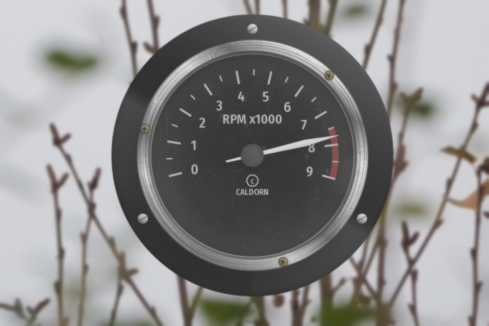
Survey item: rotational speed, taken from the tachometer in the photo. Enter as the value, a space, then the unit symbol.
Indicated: 7750 rpm
